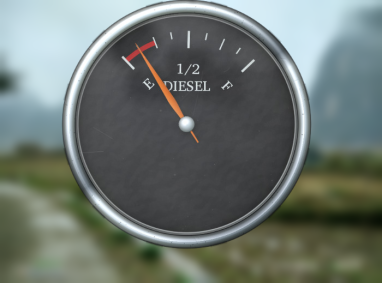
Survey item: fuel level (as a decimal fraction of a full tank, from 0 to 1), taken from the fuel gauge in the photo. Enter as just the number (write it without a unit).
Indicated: 0.125
